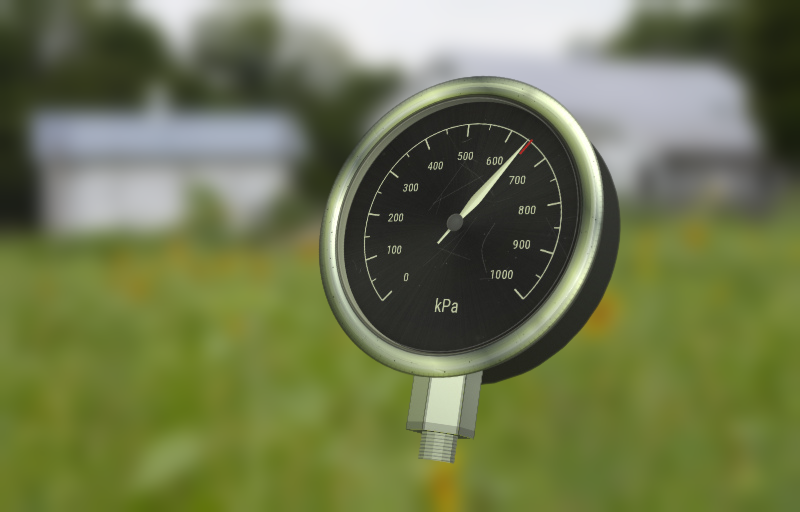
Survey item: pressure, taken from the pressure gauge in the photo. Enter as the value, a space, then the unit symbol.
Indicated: 650 kPa
